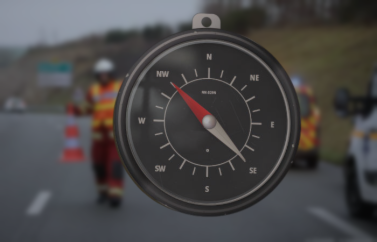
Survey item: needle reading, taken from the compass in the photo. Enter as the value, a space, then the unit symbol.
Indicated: 315 °
